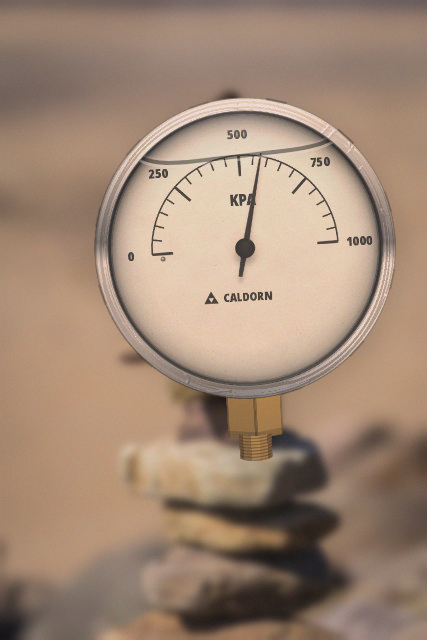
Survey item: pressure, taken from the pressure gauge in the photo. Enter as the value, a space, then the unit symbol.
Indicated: 575 kPa
